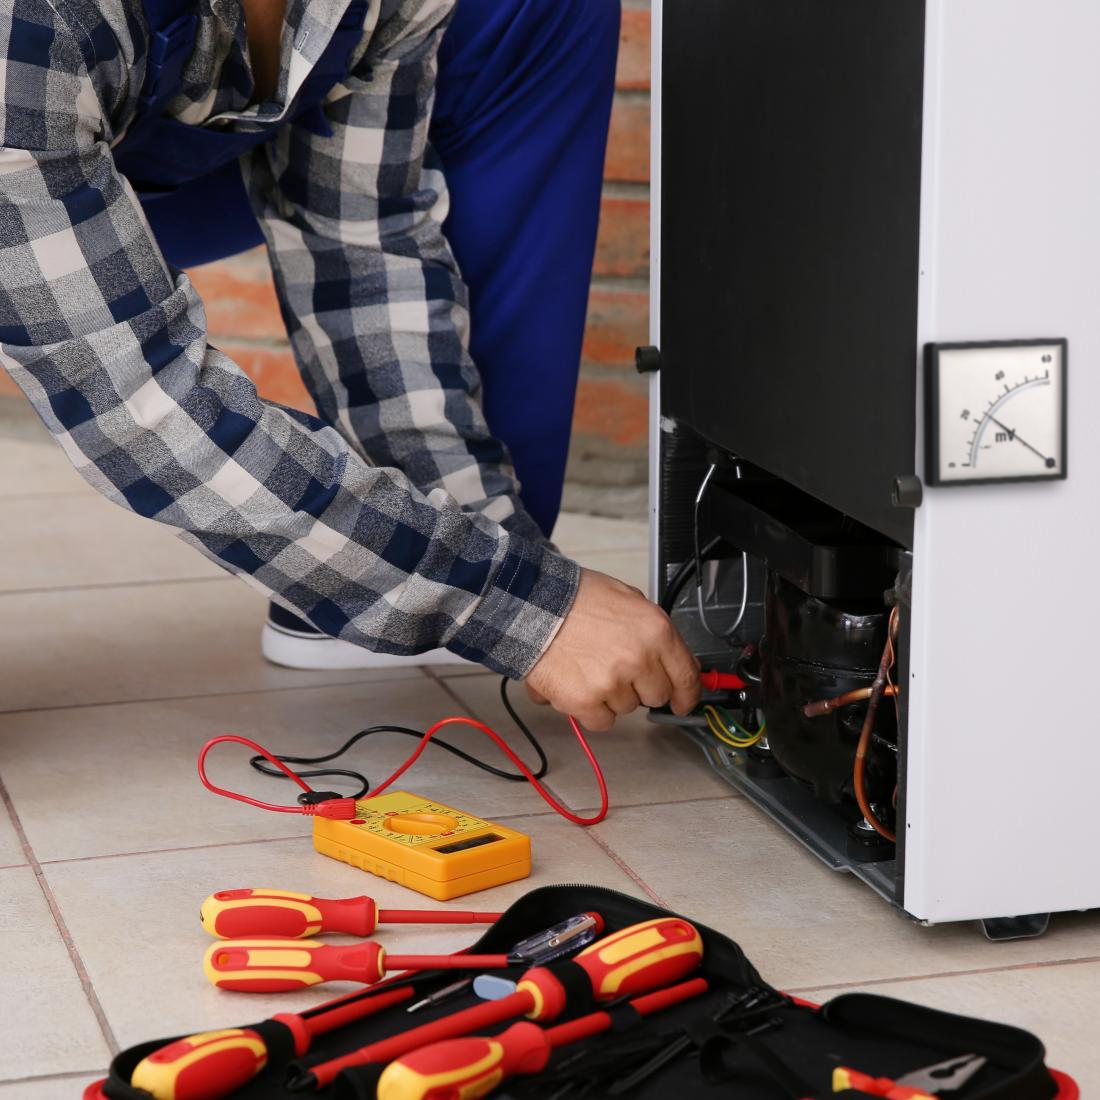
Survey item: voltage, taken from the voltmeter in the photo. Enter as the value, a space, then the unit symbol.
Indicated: 25 mV
